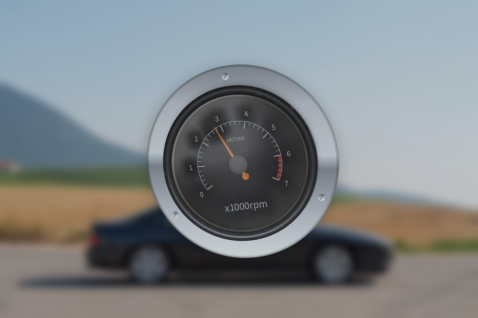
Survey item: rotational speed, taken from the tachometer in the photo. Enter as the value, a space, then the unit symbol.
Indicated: 2800 rpm
